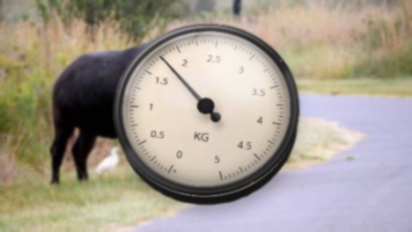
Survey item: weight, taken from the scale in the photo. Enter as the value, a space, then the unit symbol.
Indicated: 1.75 kg
